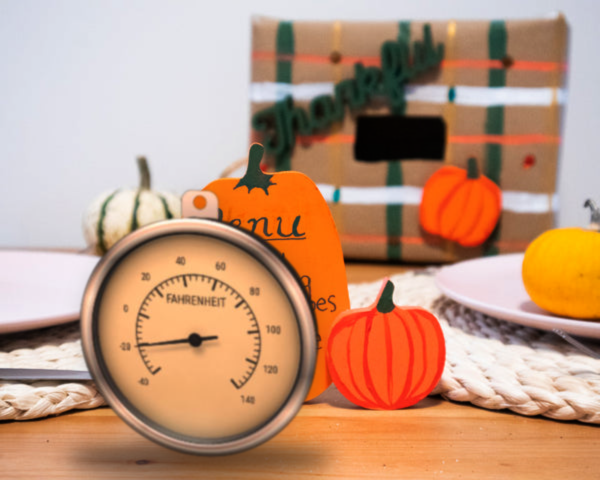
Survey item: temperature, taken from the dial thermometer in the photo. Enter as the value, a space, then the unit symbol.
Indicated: -20 °F
